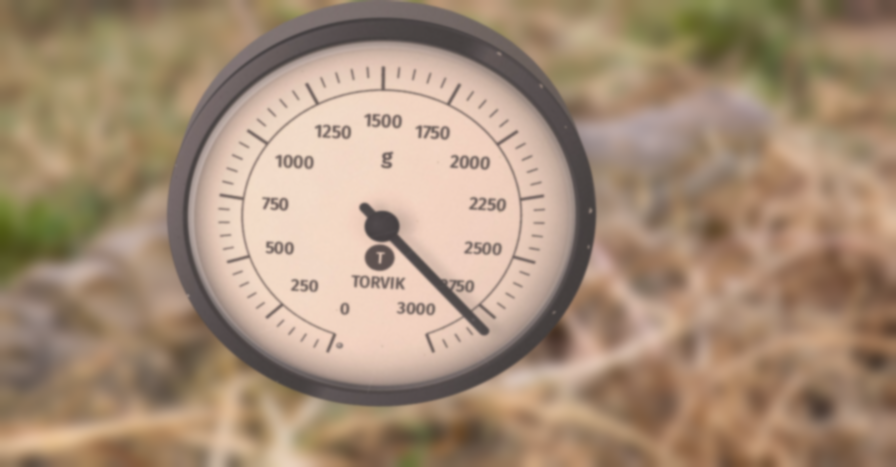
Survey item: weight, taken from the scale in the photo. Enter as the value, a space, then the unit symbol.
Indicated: 2800 g
